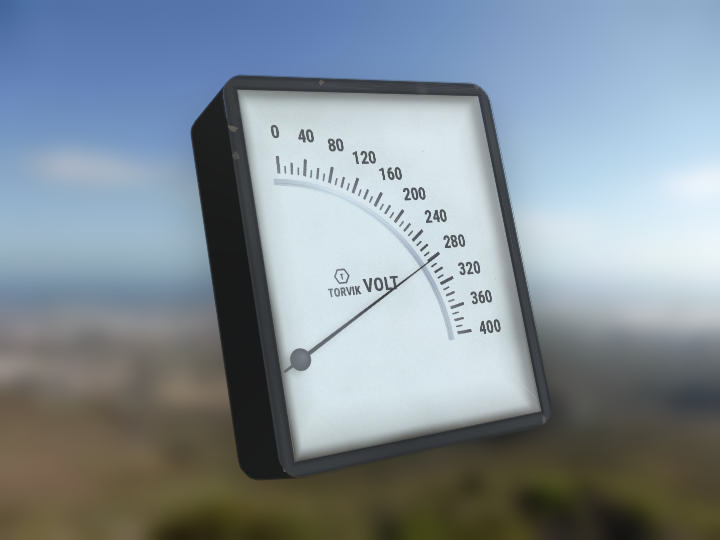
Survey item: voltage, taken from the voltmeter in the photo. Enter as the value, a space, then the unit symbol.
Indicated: 280 V
